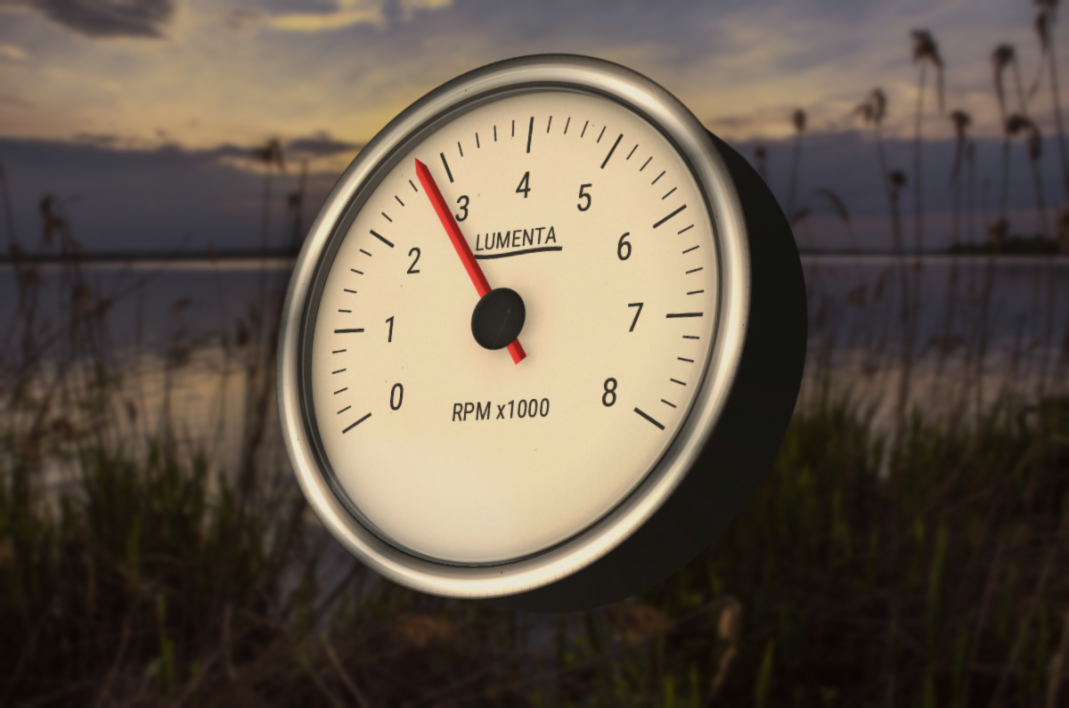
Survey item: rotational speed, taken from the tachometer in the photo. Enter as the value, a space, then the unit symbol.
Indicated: 2800 rpm
